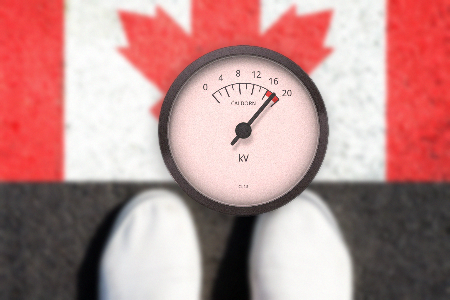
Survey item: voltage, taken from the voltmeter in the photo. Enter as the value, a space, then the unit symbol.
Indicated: 18 kV
